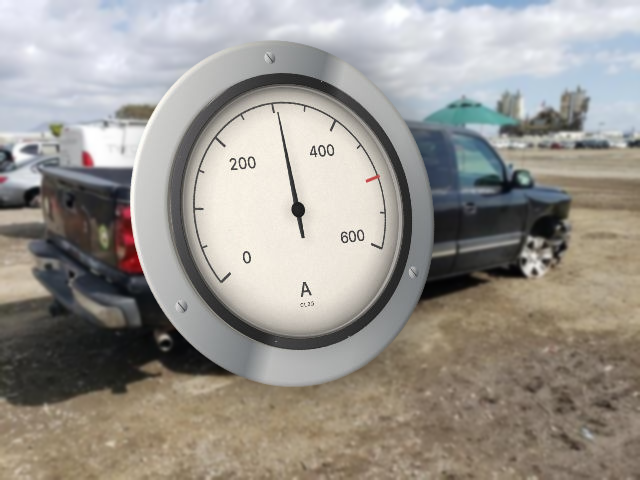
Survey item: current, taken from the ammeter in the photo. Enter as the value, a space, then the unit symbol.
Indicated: 300 A
